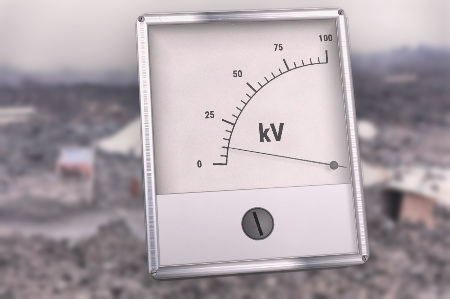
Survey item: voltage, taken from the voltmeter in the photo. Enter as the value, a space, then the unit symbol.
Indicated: 10 kV
